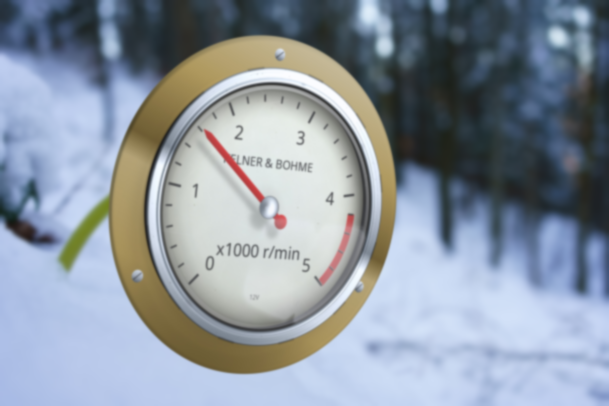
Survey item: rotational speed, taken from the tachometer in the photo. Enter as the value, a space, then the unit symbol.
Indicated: 1600 rpm
